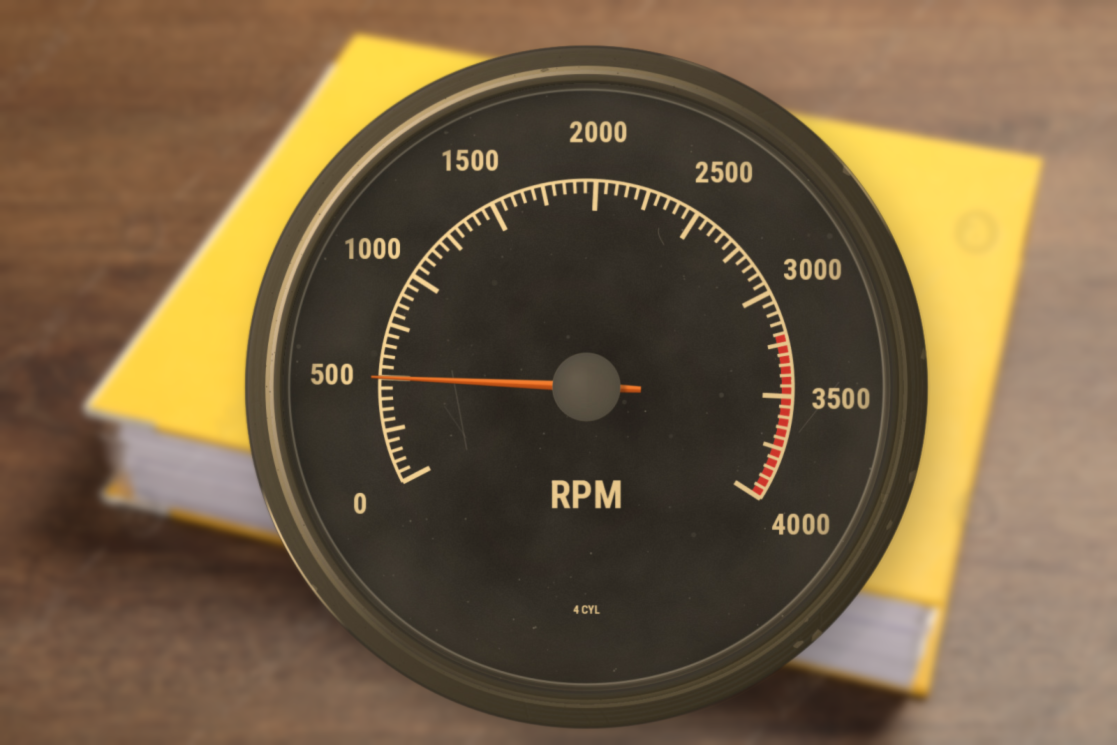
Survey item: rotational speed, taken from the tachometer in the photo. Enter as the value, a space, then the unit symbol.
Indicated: 500 rpm
